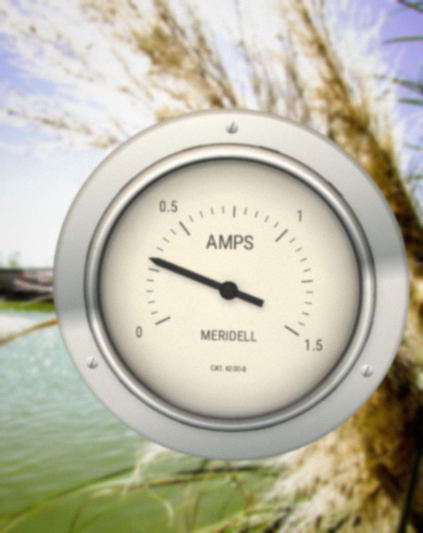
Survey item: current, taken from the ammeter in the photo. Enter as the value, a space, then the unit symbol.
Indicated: 0.3 A
